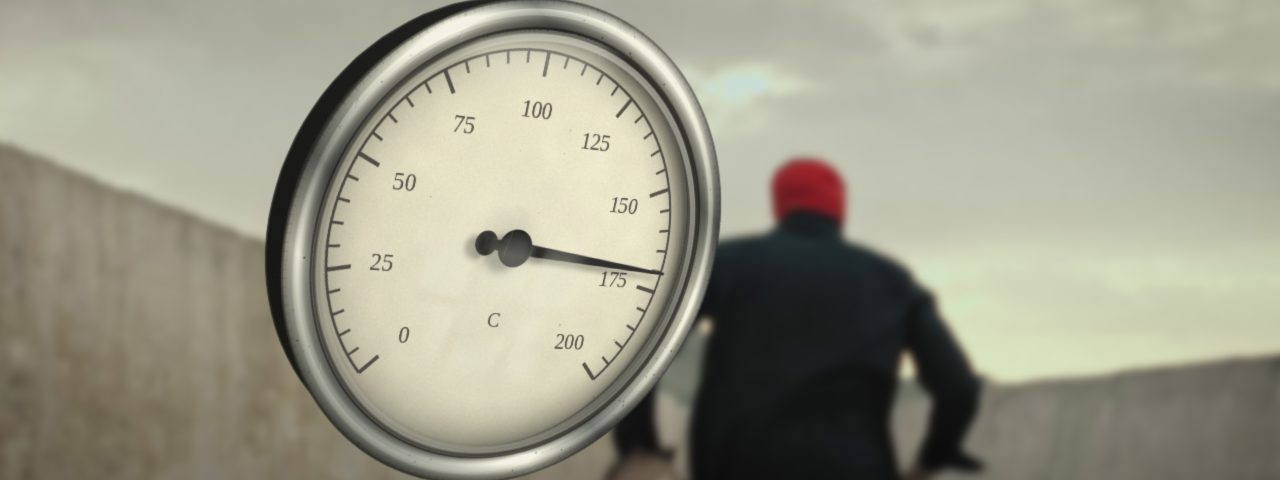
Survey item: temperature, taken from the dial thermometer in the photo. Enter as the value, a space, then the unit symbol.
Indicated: 170 °C
